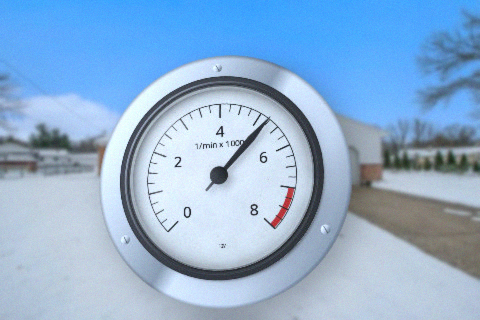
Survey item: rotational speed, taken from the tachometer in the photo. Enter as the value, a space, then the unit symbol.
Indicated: 5250 rpm
